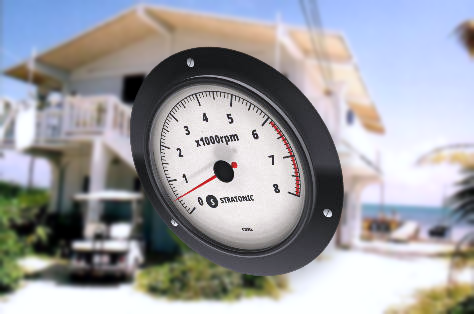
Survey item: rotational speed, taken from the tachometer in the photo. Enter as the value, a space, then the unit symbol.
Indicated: 500 rpm
